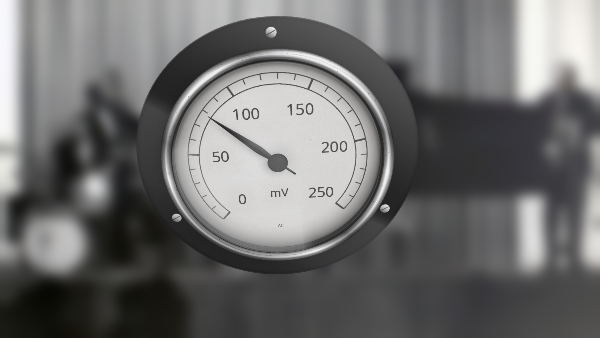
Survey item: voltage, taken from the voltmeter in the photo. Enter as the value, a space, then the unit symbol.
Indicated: 80 mV
